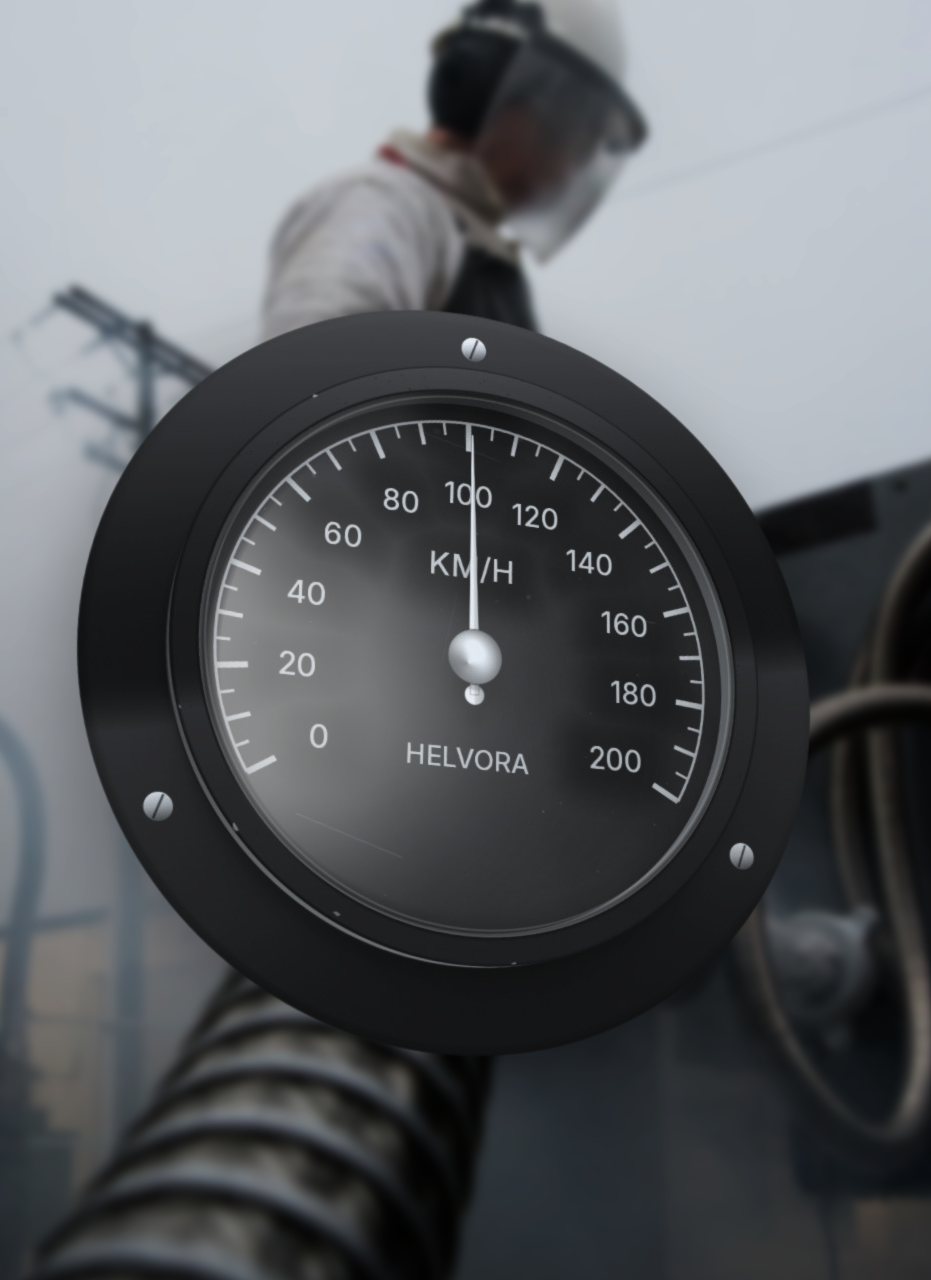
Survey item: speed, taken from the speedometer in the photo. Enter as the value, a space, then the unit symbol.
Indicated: 100 km/h
